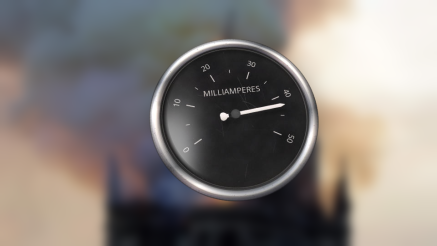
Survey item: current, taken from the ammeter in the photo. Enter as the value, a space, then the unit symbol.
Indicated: 42.5 mA
